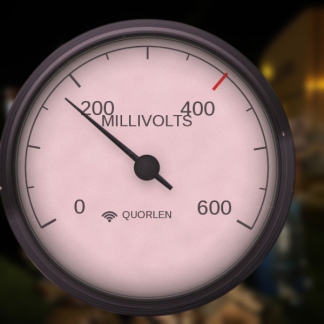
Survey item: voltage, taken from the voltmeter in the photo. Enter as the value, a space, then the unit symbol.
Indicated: 175 mV
